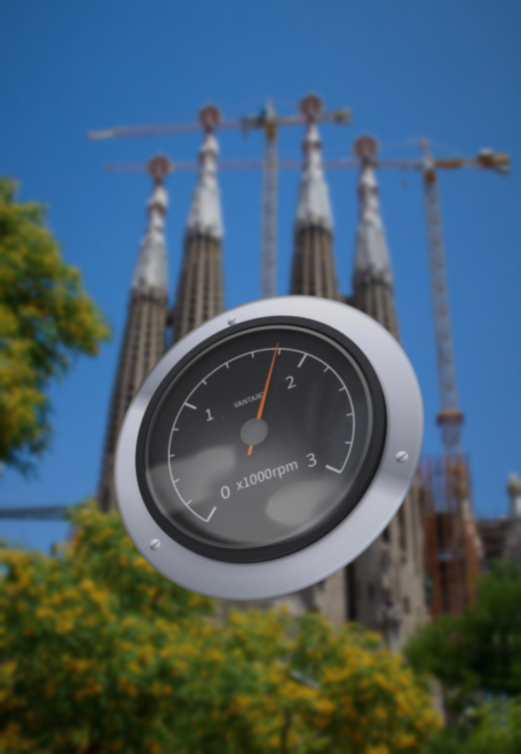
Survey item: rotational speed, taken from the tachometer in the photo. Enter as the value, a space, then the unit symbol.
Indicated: 1800 rpm
